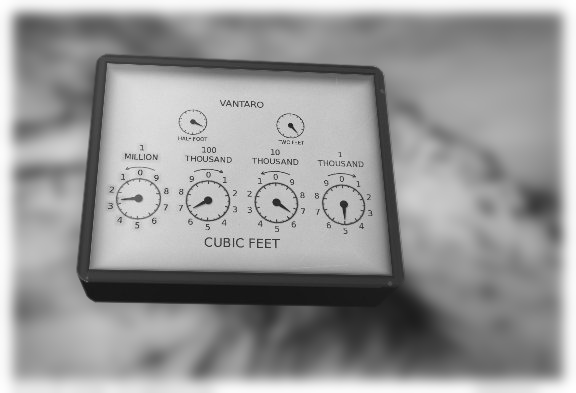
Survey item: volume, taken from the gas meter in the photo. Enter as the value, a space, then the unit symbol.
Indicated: 266500 ft³
